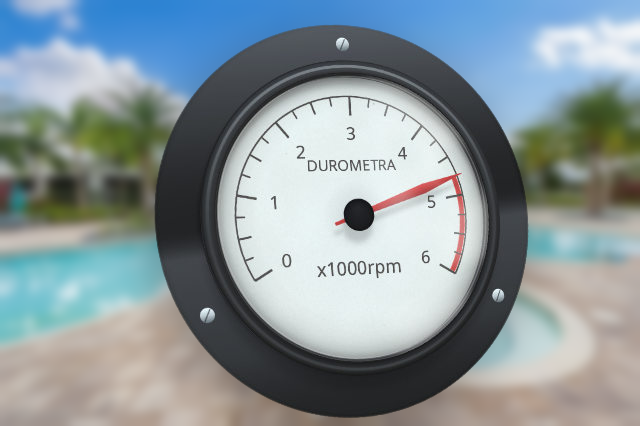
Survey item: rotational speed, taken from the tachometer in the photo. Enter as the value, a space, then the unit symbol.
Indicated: 4750 rpm
